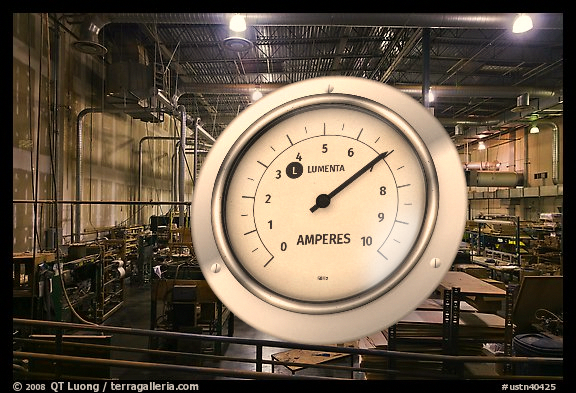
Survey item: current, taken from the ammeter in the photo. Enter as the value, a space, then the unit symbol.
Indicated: 7 A
